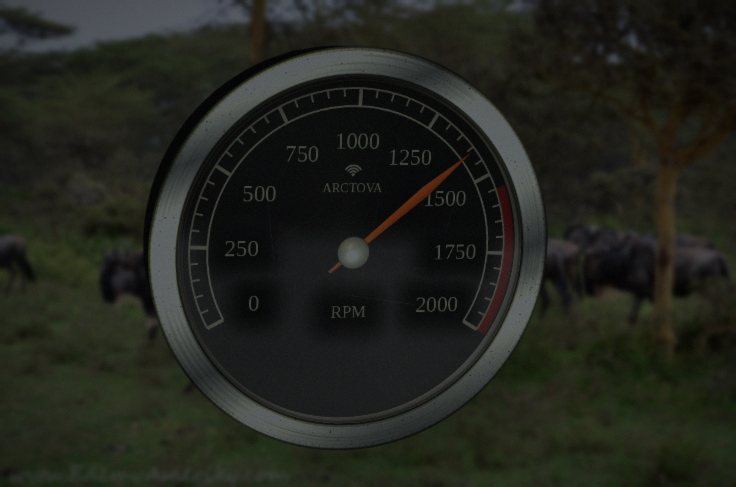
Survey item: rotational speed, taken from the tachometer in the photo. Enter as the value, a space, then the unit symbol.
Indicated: 1400 rpm
